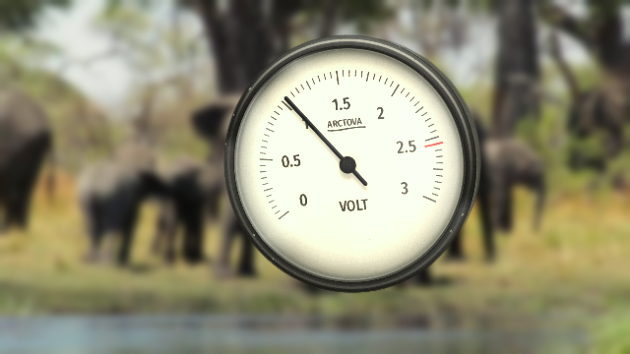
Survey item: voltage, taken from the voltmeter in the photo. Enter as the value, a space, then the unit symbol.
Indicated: 1.05 V
